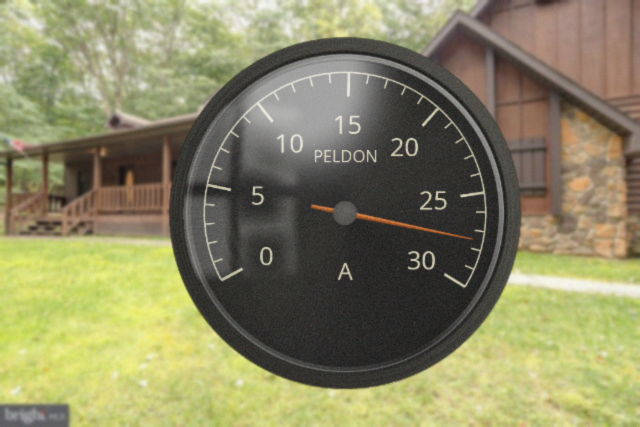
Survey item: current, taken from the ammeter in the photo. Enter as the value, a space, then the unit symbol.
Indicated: 27.5 A
